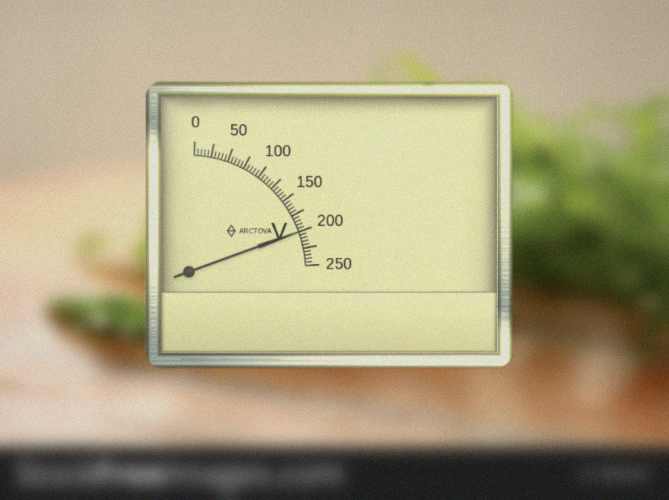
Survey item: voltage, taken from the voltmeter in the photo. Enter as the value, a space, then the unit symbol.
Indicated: 200 V
